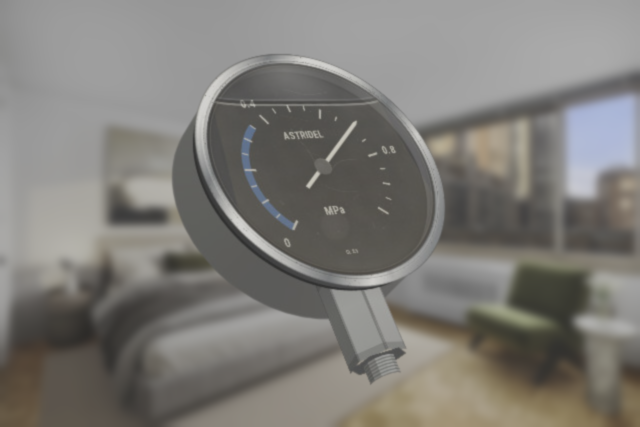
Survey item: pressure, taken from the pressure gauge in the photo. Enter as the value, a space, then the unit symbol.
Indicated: 0.7 MPa
